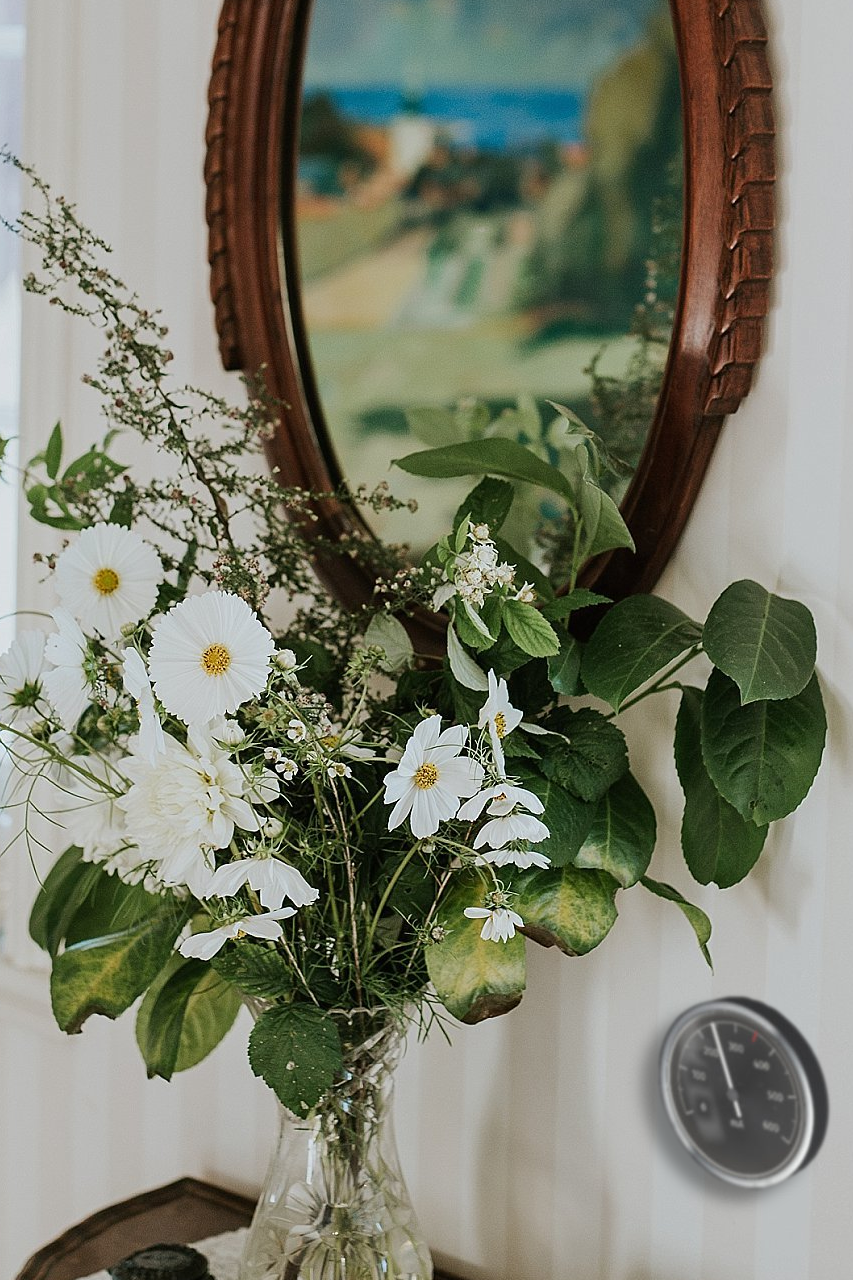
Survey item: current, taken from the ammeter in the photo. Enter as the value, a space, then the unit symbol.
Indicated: 250 mA
